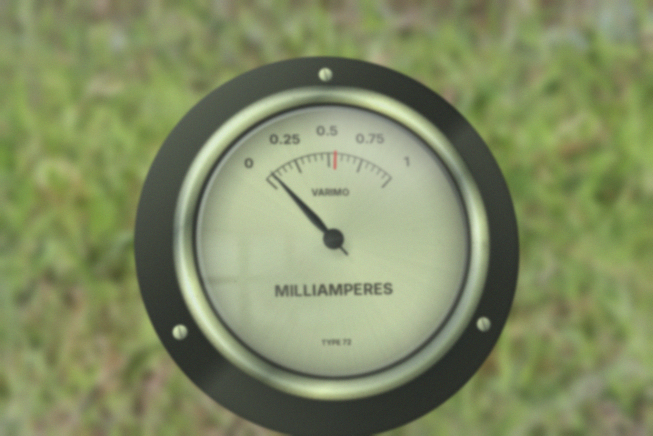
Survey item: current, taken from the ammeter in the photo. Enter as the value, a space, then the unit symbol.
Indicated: 0.05 mA
